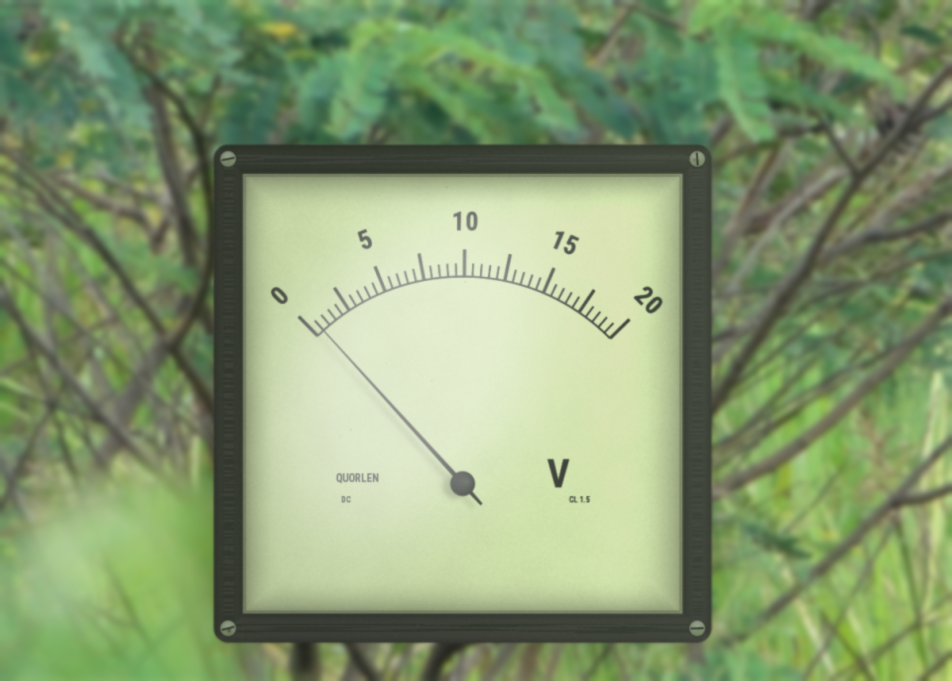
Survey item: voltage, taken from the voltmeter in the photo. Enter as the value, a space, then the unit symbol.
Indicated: 0.5 V
